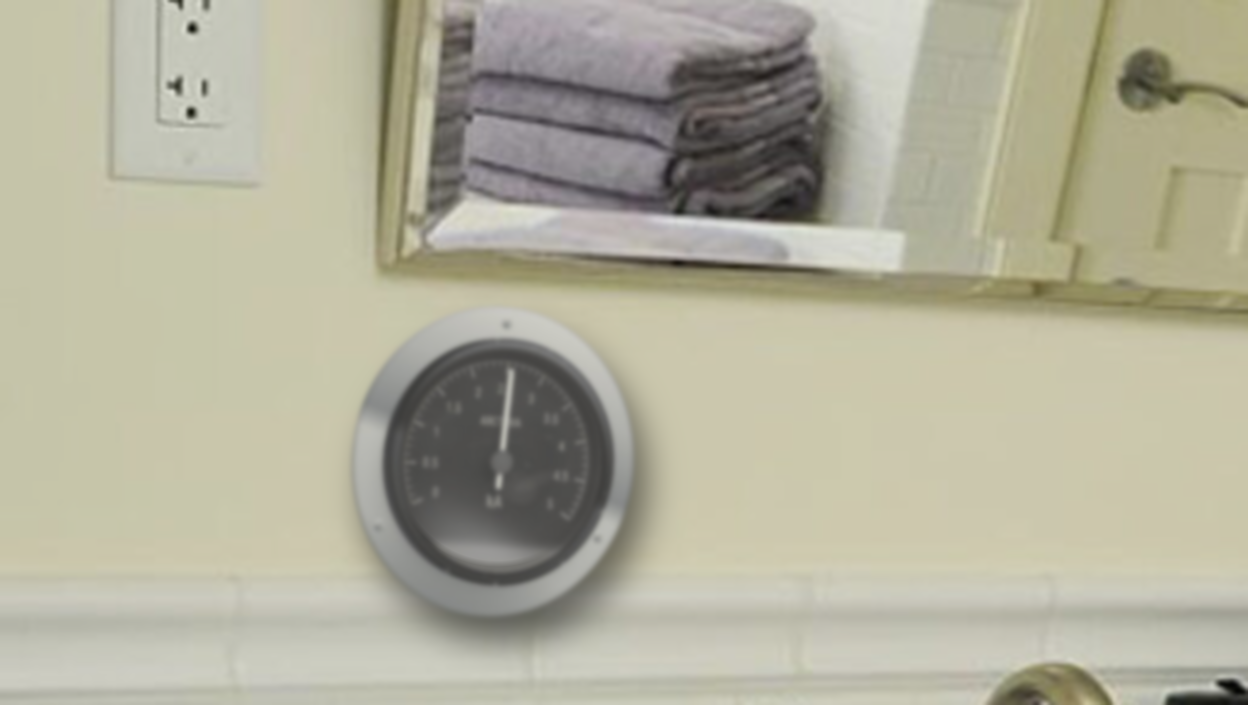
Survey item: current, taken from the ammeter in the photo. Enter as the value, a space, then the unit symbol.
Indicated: 2.5 kA
